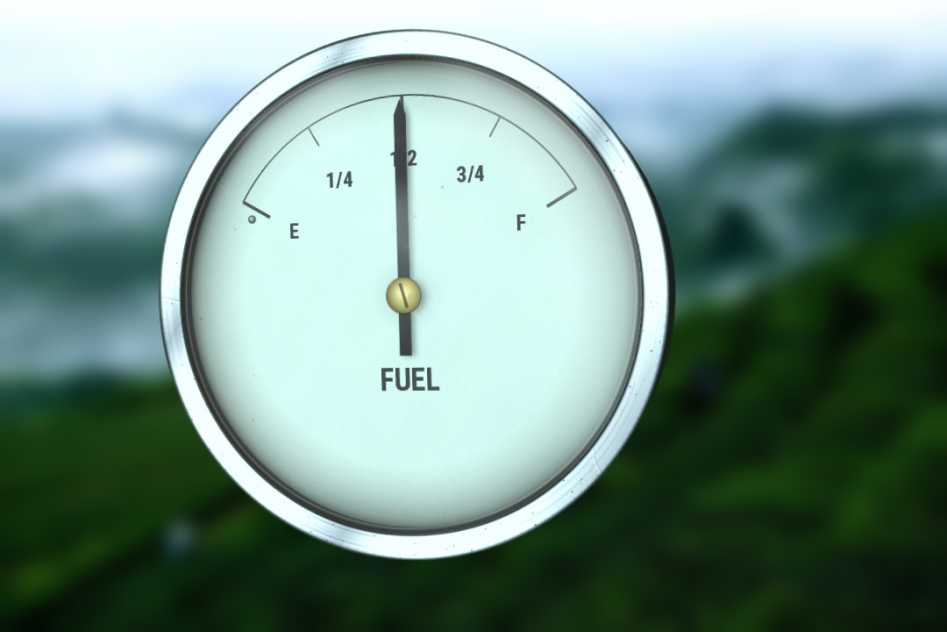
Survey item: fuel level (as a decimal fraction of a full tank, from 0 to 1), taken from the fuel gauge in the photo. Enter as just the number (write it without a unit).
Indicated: 0.5
